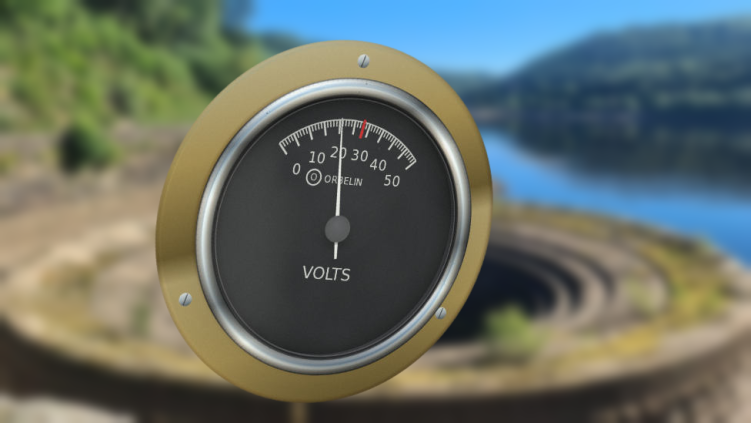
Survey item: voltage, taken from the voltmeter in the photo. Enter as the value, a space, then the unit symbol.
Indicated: 20 V
